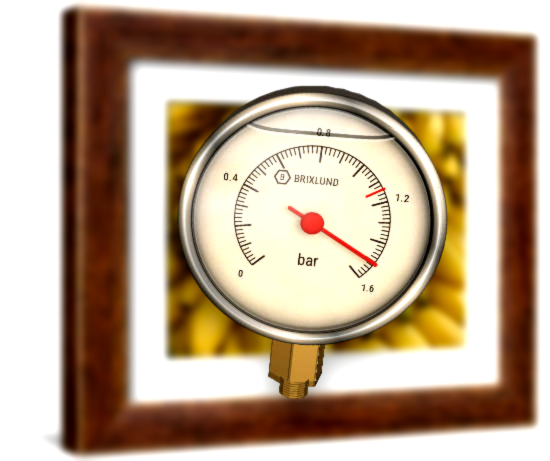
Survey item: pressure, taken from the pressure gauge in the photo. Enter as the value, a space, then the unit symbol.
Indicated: 1.5 bar
